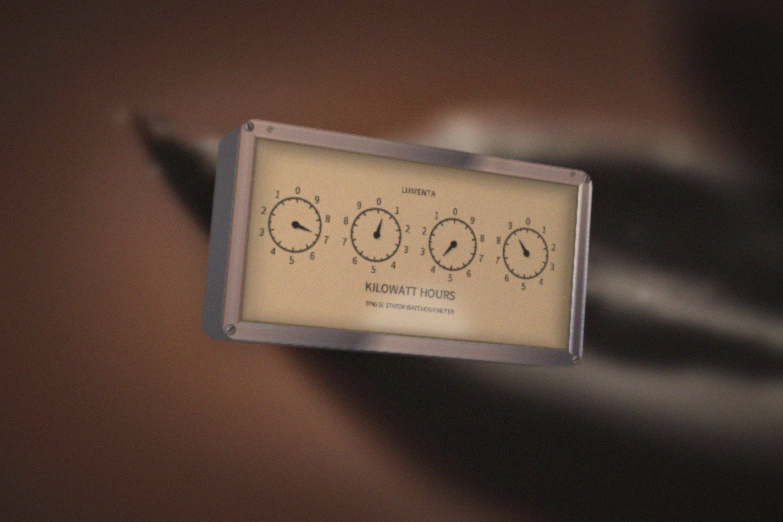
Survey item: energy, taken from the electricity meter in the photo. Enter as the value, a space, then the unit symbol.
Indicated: 7039 kWh
